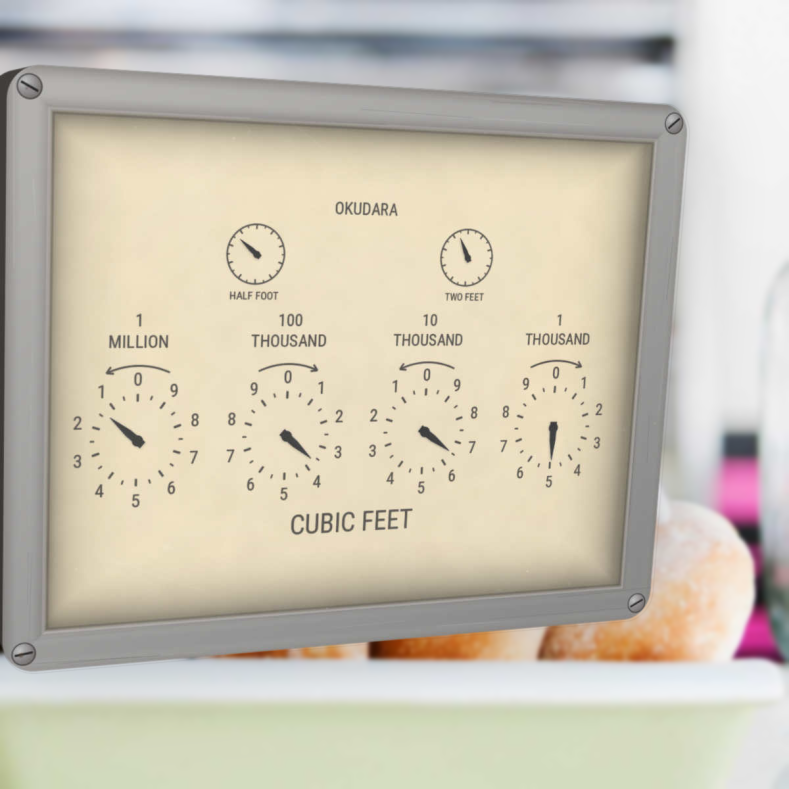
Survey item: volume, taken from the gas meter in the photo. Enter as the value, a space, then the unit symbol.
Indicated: 136500 ft³
